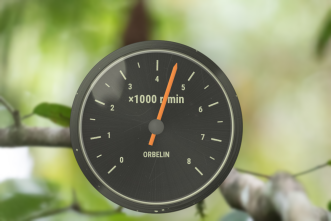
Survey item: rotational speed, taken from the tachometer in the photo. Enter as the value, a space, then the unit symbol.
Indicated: 4500 rpm
